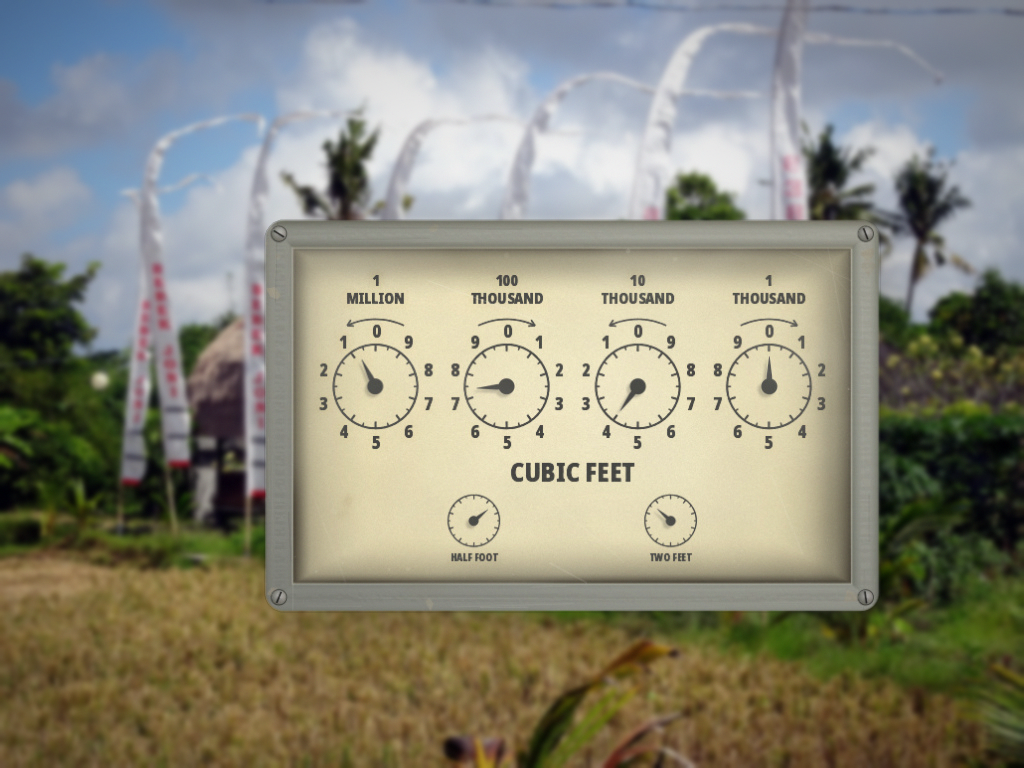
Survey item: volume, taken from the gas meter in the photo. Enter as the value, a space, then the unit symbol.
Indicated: 74000 ft³
